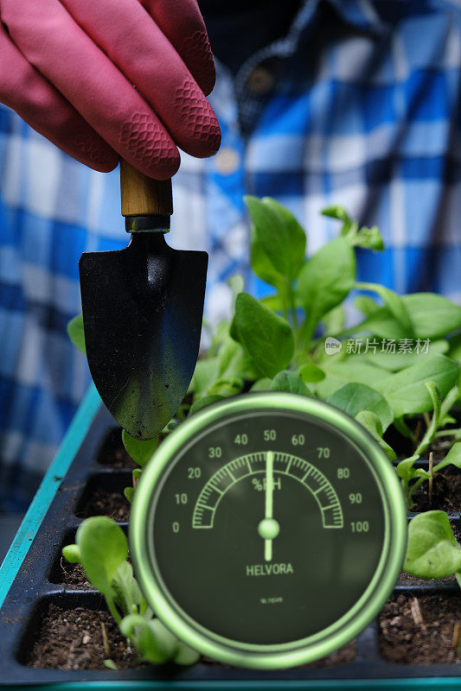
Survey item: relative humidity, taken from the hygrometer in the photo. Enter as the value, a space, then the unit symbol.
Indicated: 50 %
